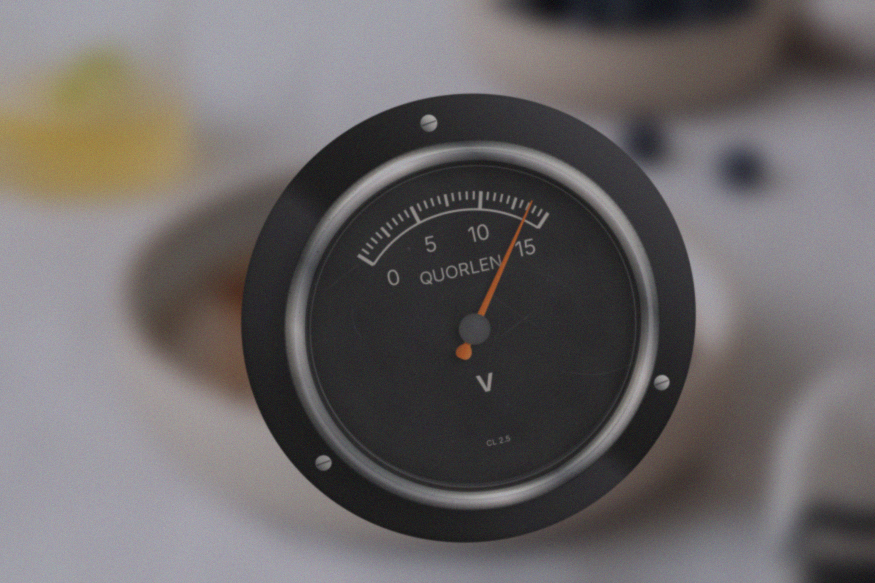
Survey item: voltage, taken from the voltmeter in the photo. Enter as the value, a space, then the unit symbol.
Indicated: 13.5 V
